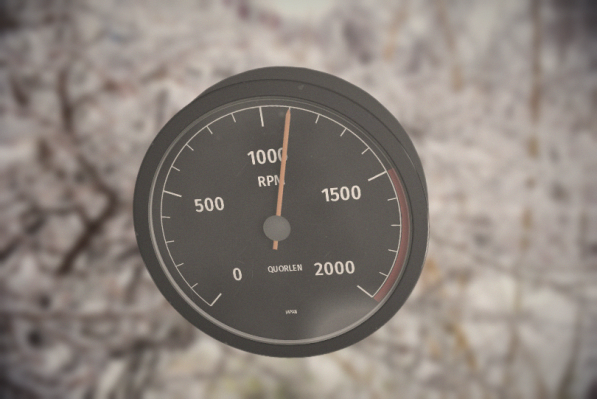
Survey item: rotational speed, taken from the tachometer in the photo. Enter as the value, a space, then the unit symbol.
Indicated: 1100 rpm
